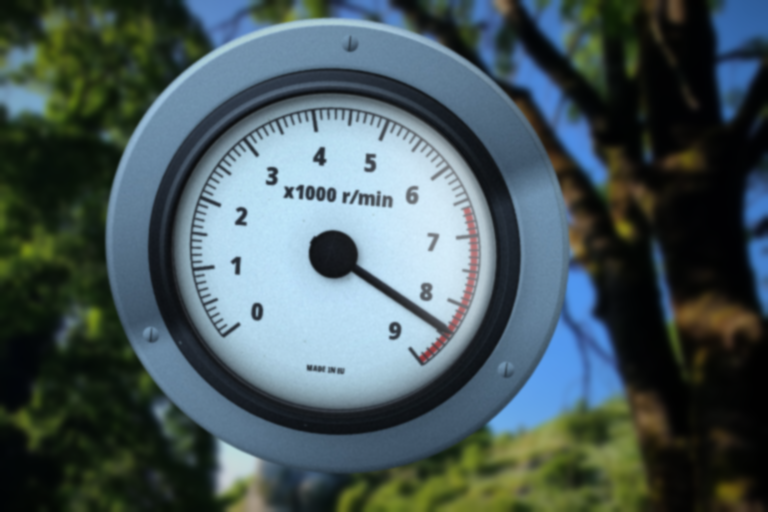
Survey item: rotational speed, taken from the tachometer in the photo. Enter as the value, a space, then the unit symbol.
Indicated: 8400 rpm
